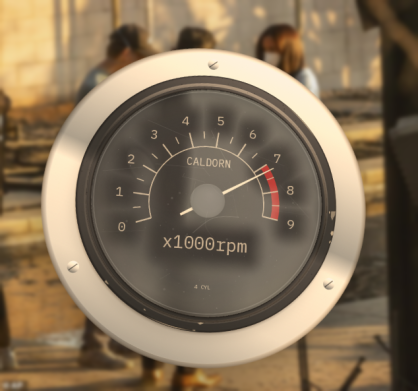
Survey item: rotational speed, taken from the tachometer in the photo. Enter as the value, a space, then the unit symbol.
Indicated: 7250 rpm
